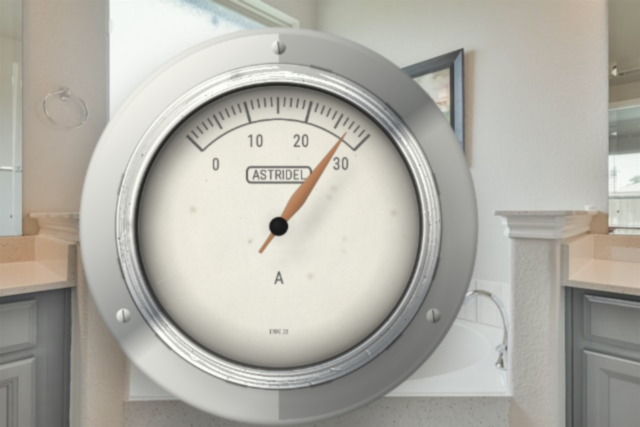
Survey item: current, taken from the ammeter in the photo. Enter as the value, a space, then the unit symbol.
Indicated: 27 A
